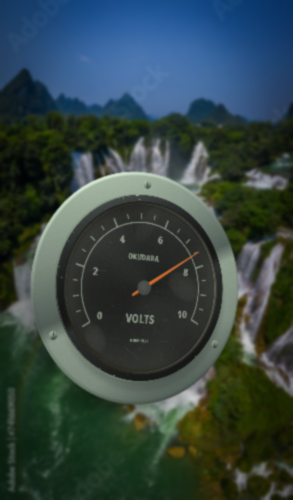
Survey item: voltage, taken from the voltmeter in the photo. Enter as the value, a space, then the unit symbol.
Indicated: 7.5 V
